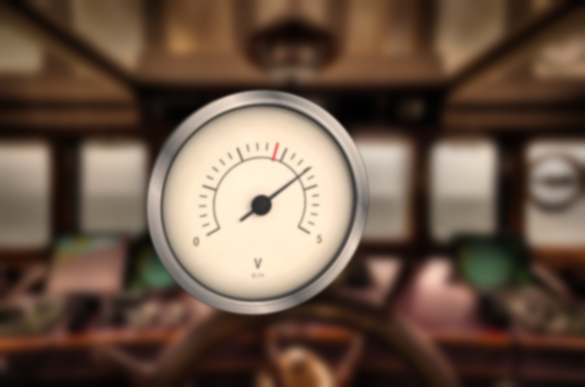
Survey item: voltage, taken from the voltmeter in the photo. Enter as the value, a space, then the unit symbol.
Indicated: 3.6 V
